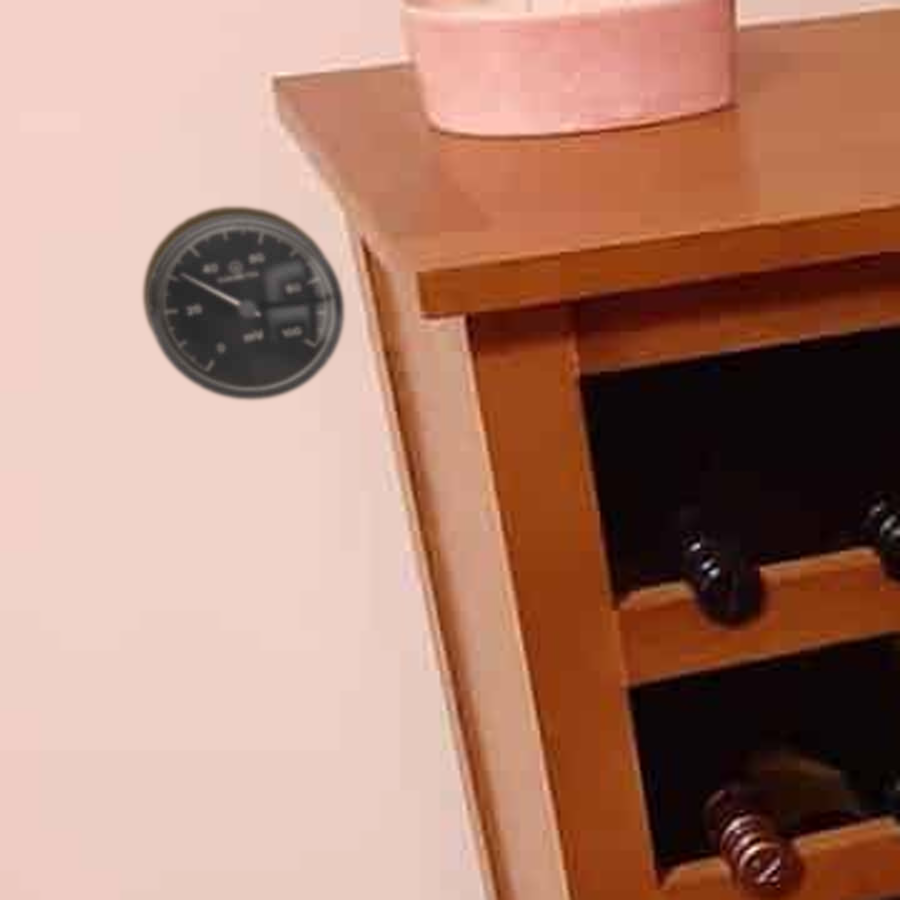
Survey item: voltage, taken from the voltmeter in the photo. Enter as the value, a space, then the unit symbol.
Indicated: 32.5 mV
